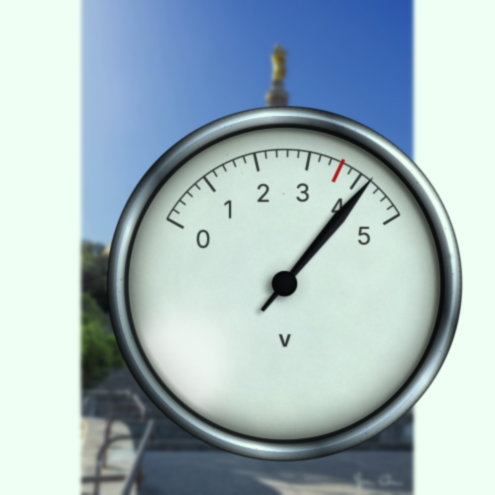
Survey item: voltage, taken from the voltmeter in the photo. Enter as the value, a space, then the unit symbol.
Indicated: 4.2 V
